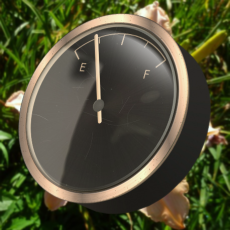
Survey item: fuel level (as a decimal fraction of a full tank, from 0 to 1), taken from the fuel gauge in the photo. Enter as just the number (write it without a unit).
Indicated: 0.25
